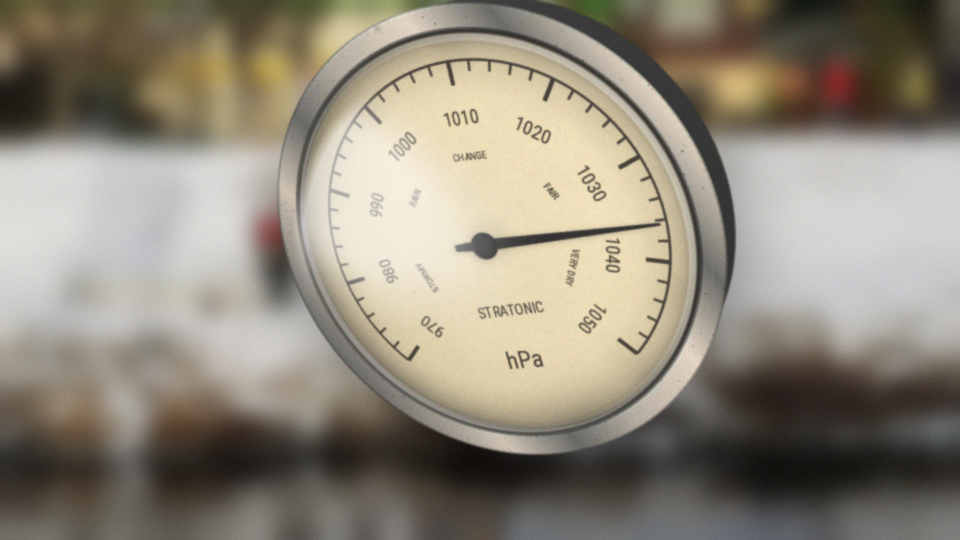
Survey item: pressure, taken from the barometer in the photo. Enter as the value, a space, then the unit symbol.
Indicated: 1036 hPa
